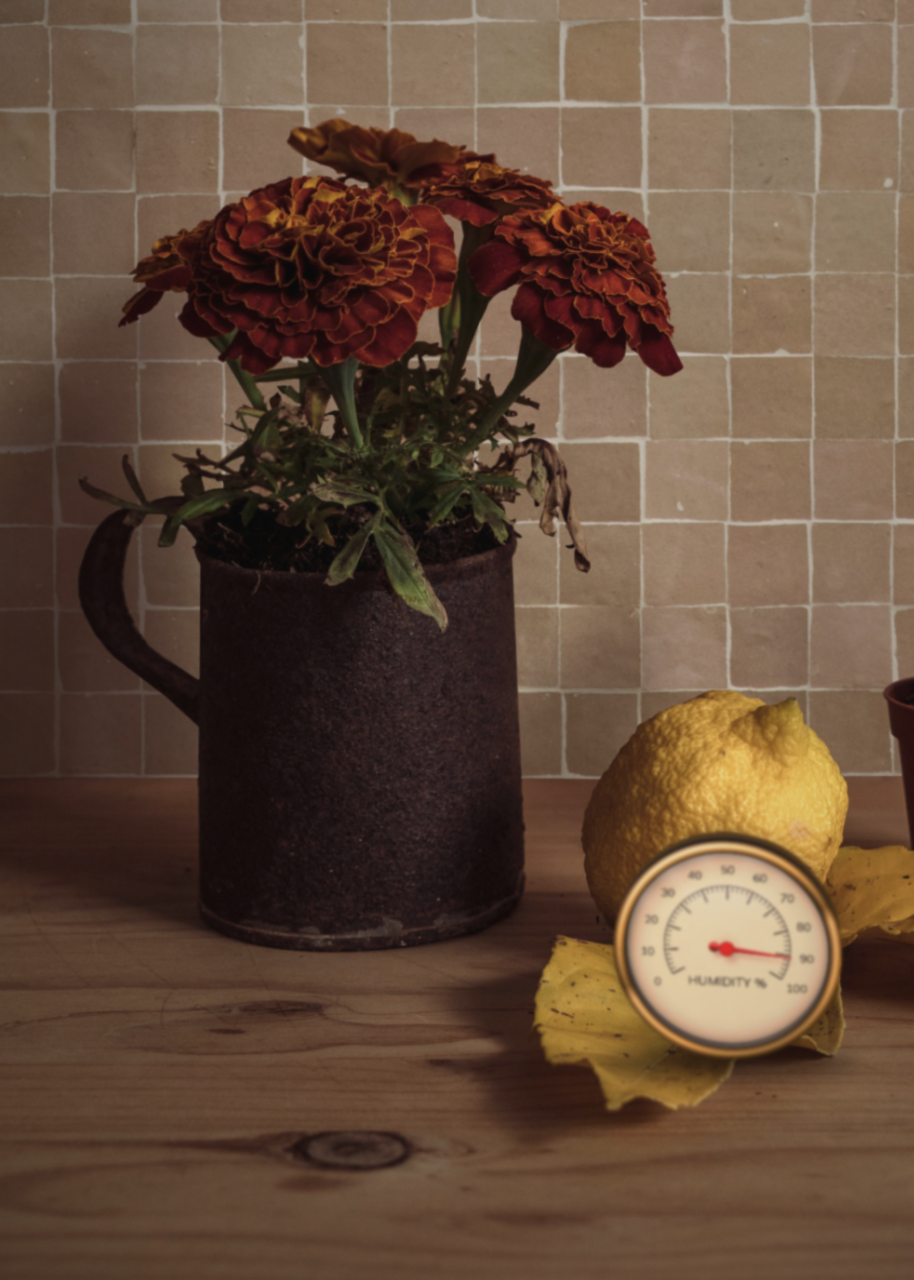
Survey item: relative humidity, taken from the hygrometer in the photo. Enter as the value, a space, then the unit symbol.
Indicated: 90 %
